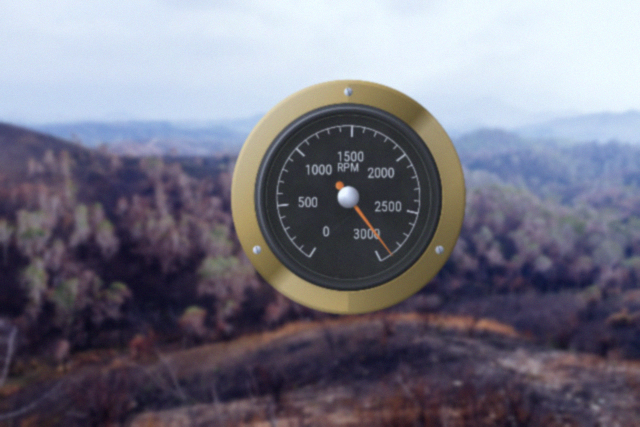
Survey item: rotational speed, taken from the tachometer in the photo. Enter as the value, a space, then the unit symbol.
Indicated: 2900 rpm
